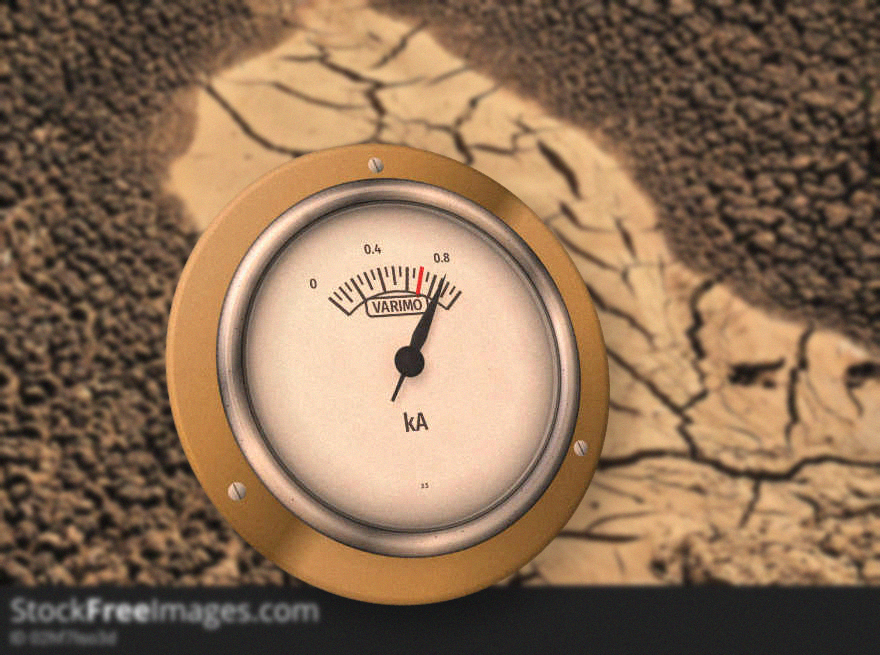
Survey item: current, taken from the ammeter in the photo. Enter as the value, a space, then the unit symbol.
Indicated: 0.85 kA
